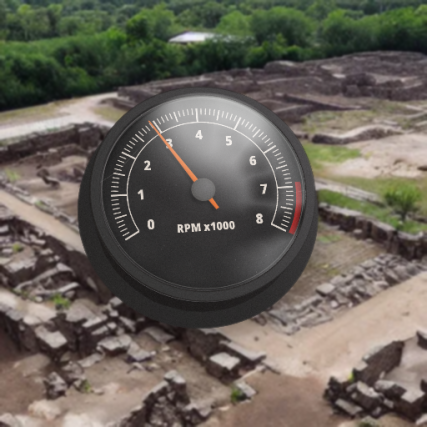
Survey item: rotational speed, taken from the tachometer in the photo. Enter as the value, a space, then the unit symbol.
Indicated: 2900 rpm
